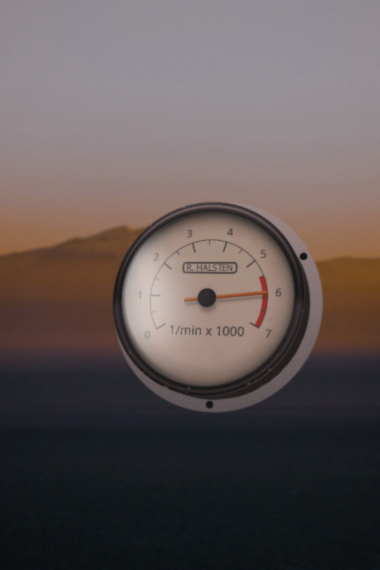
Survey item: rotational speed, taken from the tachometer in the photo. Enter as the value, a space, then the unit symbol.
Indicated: 6000 rpm
